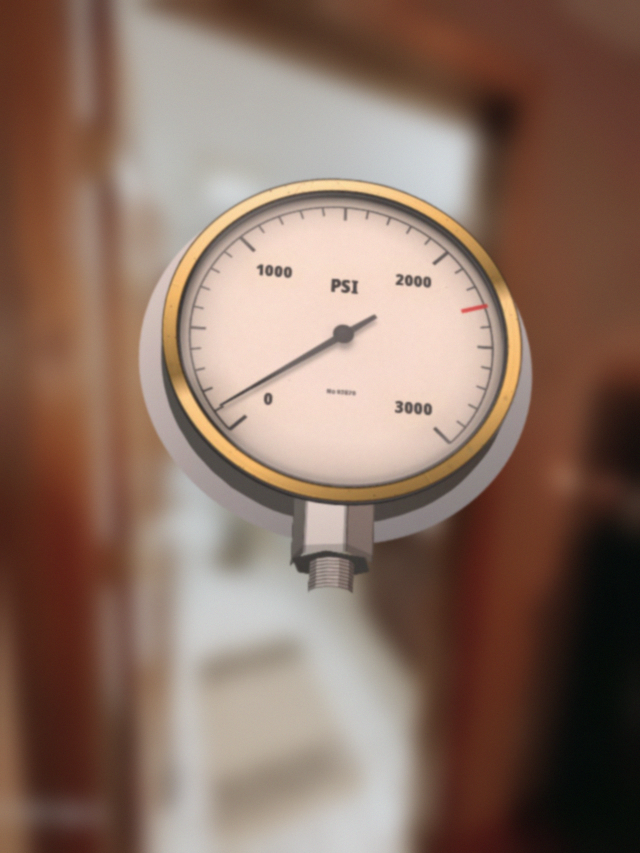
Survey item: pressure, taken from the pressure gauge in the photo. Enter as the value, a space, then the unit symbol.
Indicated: 100 psi
